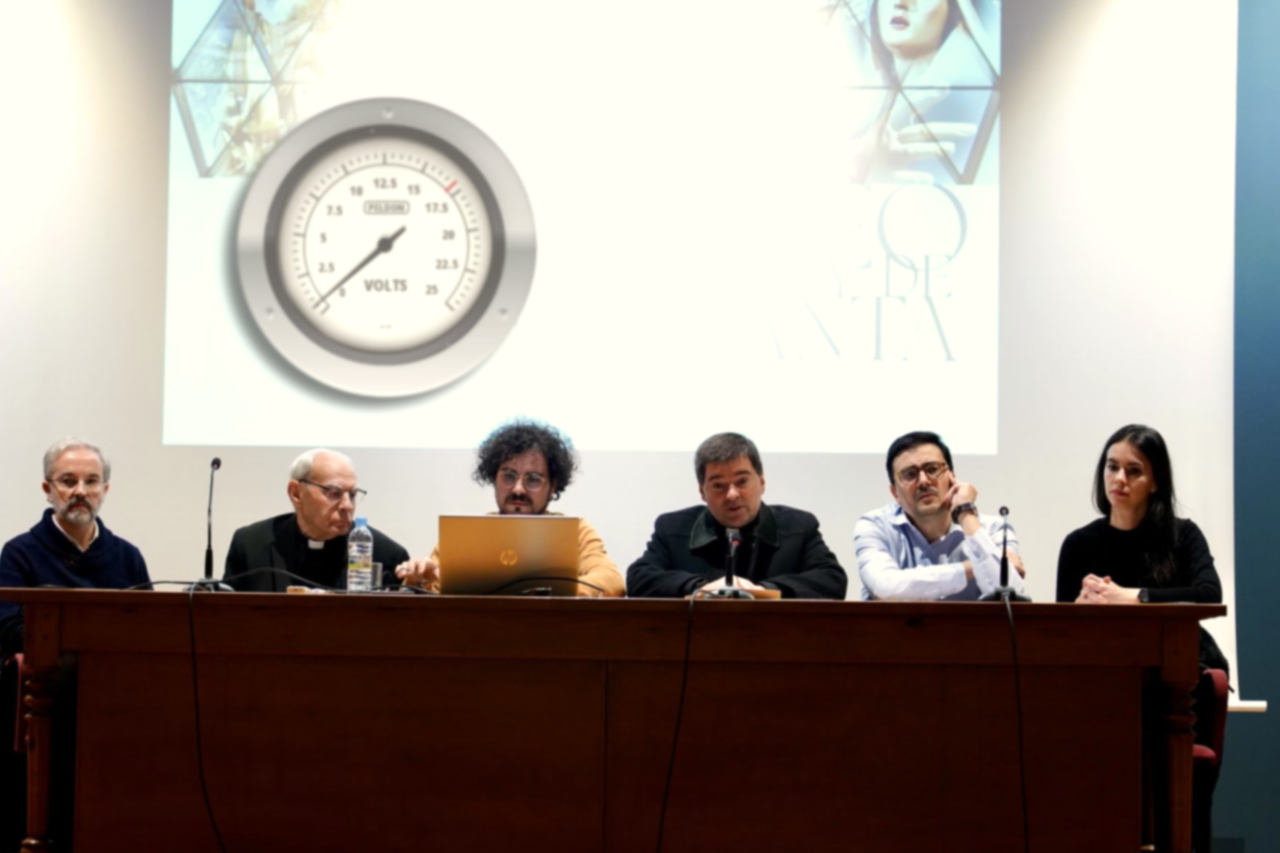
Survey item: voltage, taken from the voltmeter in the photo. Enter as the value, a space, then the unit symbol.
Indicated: 0.5 V
